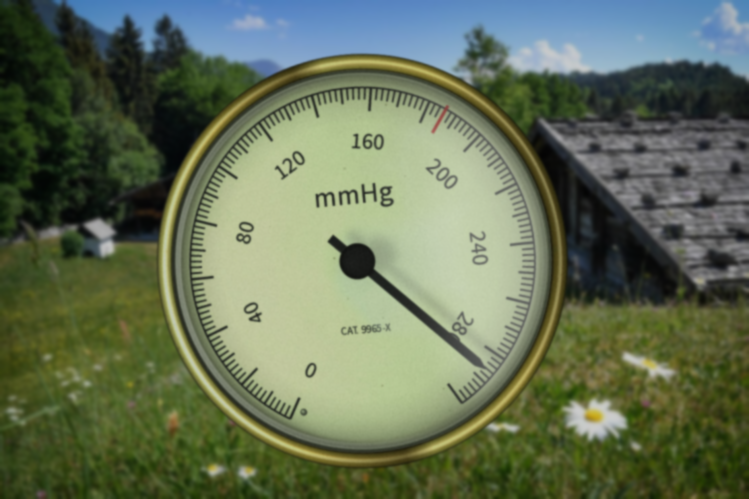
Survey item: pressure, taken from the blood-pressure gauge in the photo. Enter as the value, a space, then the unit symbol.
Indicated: 286 mmHg
